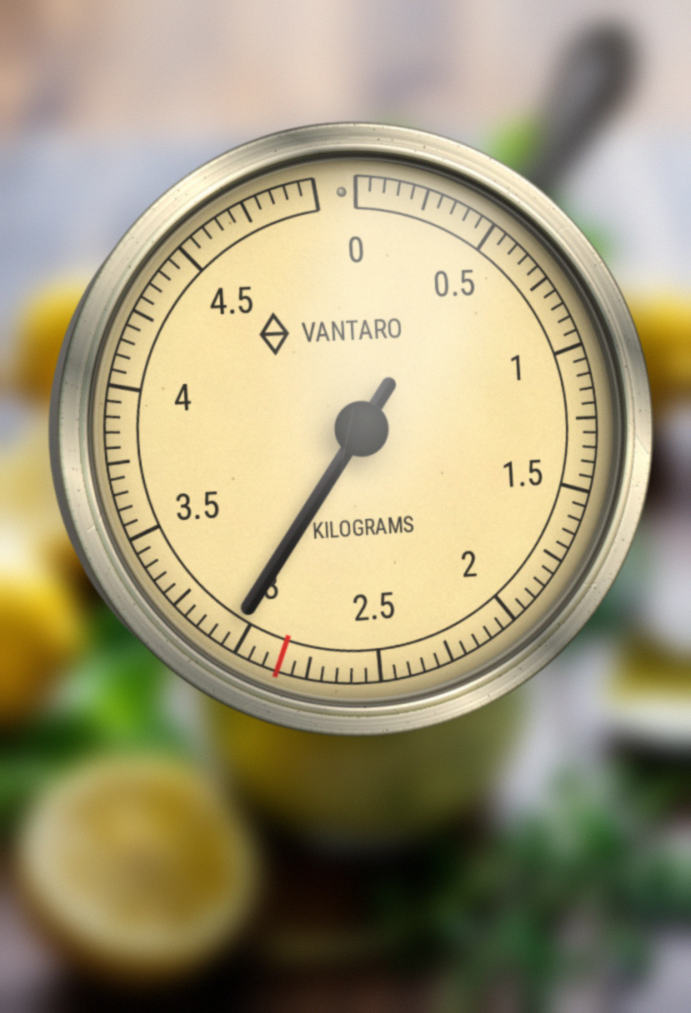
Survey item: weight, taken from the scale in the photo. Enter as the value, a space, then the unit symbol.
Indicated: 3.05 kg
